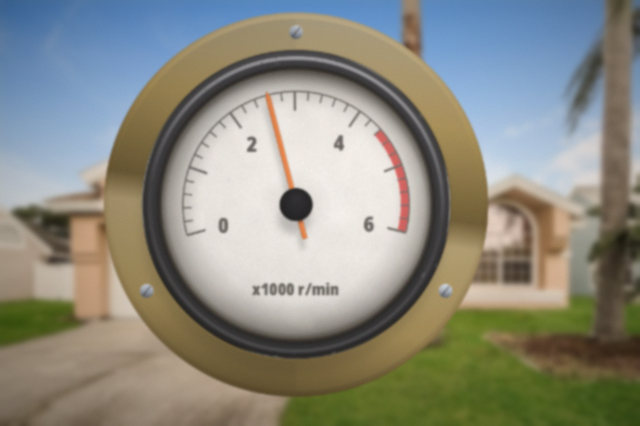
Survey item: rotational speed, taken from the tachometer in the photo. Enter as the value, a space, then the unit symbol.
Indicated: 2600 rpm
